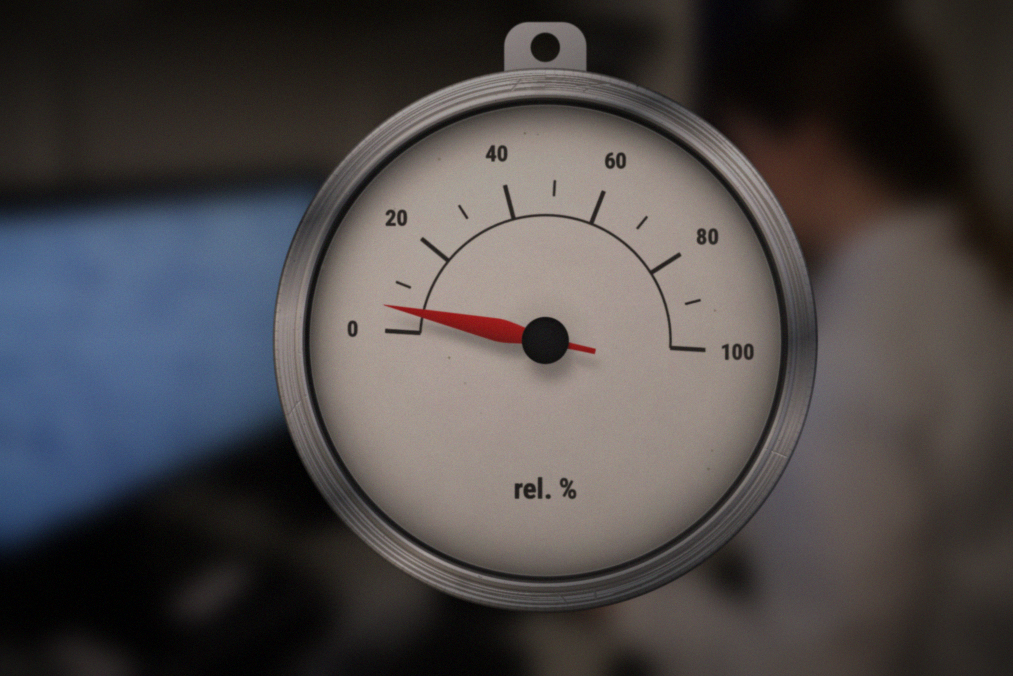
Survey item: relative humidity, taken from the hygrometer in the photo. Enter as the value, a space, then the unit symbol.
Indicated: 5 %
